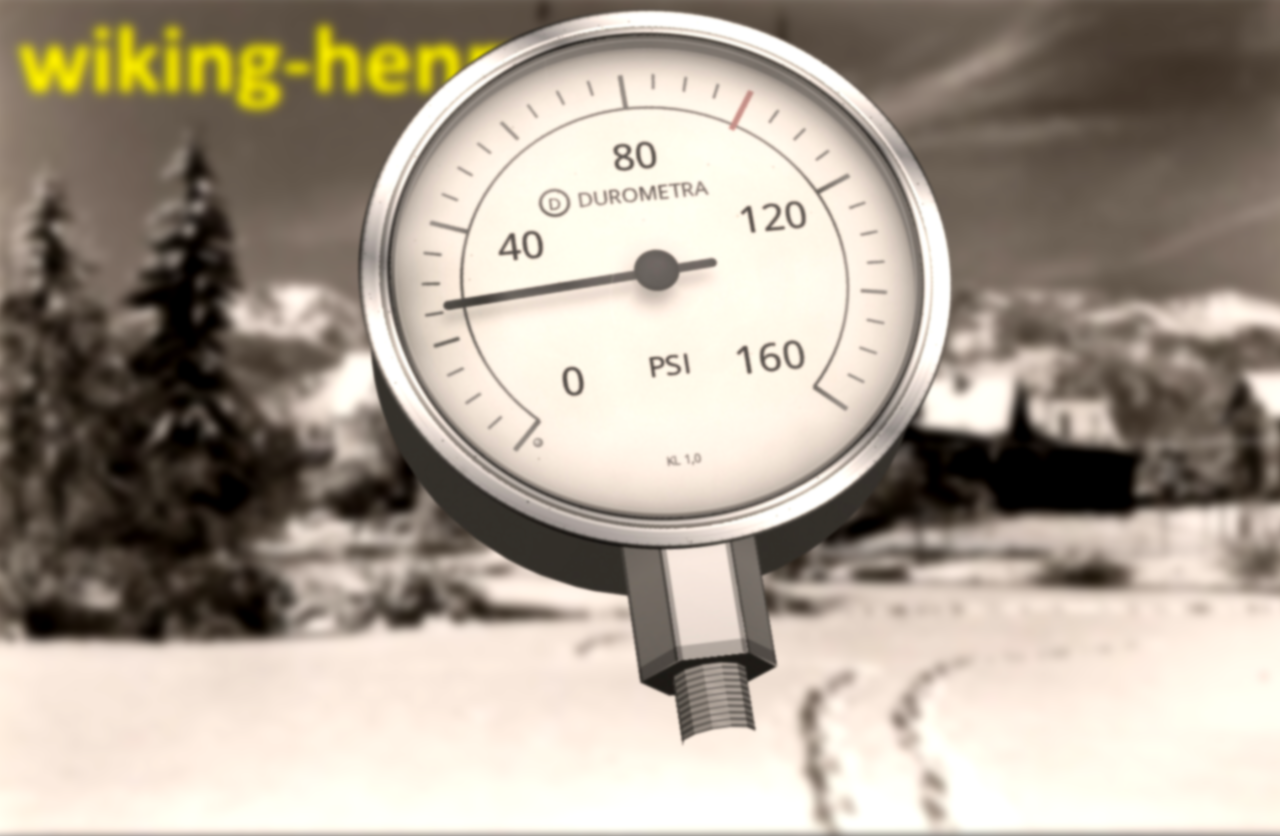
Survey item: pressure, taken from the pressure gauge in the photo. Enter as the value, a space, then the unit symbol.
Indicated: 25 psi
